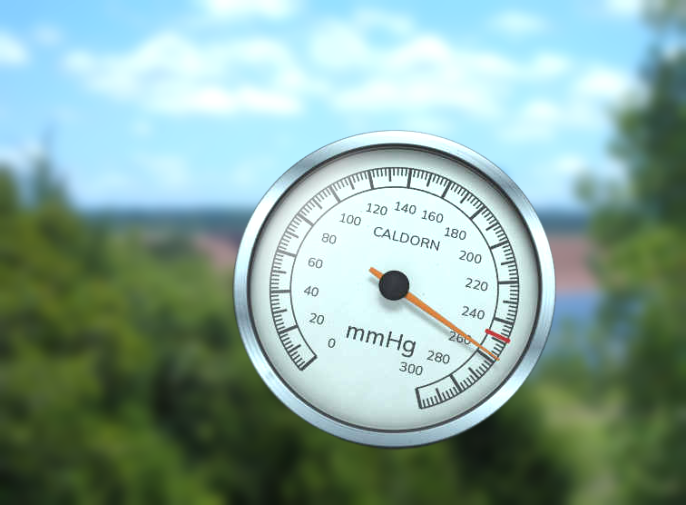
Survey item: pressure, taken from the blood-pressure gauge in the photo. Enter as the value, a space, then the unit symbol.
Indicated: 258 mmHg
